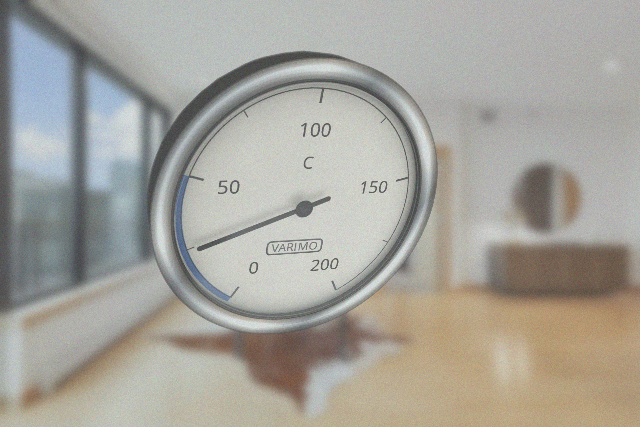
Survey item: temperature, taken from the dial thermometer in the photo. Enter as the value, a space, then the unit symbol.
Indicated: 25 °C
